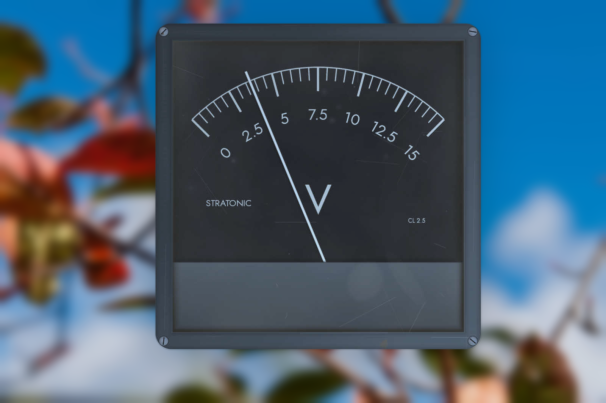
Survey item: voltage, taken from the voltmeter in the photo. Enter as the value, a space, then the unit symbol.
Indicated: 3.75 V
